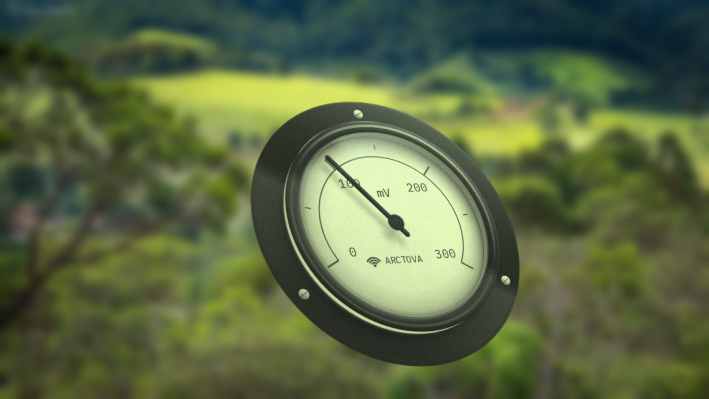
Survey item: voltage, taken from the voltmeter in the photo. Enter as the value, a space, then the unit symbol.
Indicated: 100 mV
